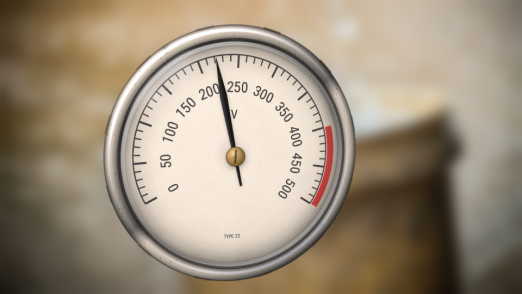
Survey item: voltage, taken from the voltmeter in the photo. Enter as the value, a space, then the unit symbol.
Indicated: 220 V
